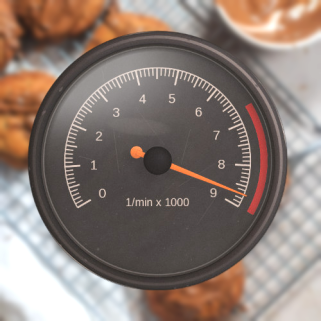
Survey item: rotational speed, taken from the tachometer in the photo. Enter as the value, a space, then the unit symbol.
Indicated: 8700 rpm
